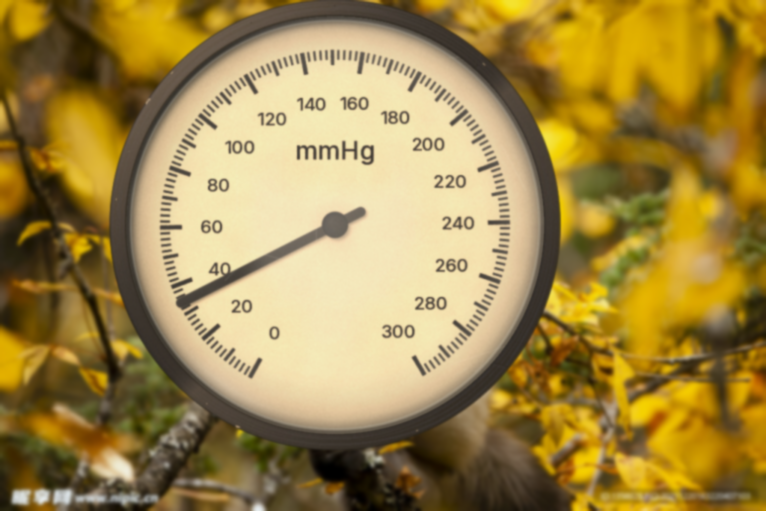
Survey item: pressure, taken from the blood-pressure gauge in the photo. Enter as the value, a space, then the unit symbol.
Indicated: 34 mmHg
